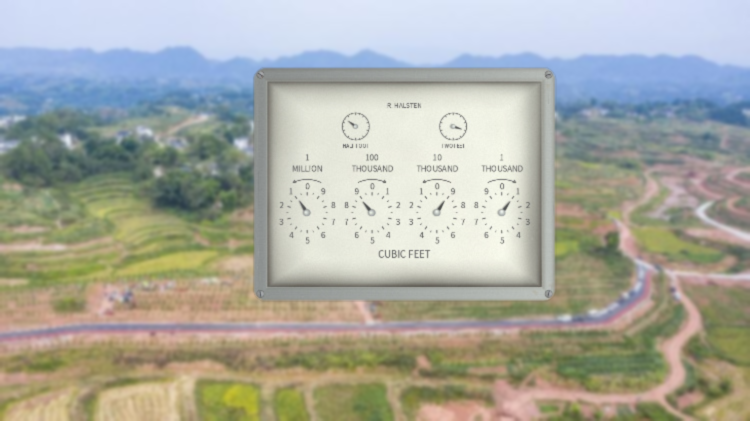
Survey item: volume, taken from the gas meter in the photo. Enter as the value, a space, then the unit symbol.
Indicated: 89100 ft³
